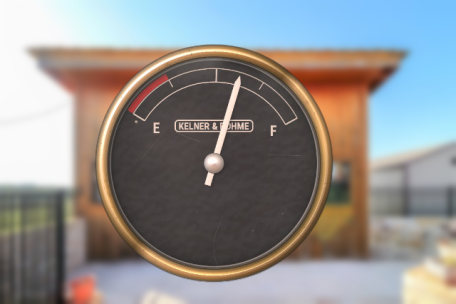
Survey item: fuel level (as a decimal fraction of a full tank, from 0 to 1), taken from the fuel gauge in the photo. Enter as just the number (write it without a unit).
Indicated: 0.625
